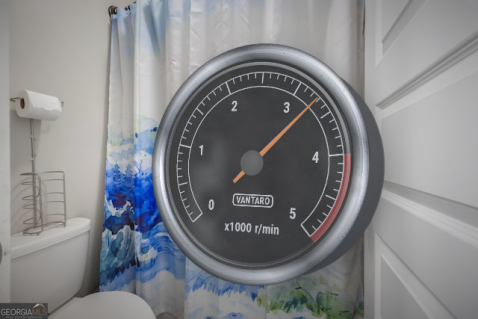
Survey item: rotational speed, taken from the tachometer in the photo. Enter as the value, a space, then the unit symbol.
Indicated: 3300 rpm
